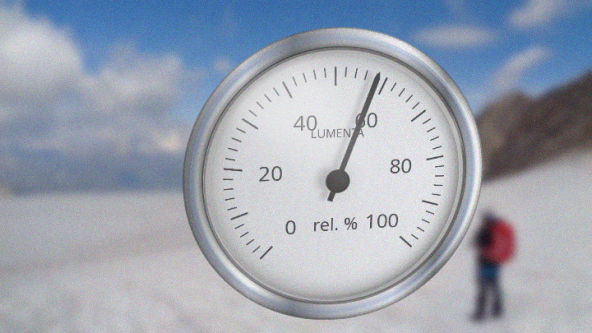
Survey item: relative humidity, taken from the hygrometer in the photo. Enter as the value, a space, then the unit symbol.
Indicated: 58 %
